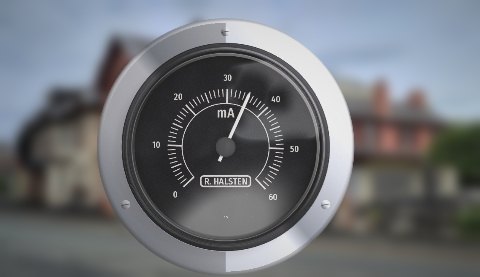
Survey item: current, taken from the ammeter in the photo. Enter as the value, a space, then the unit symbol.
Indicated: 35 mA
